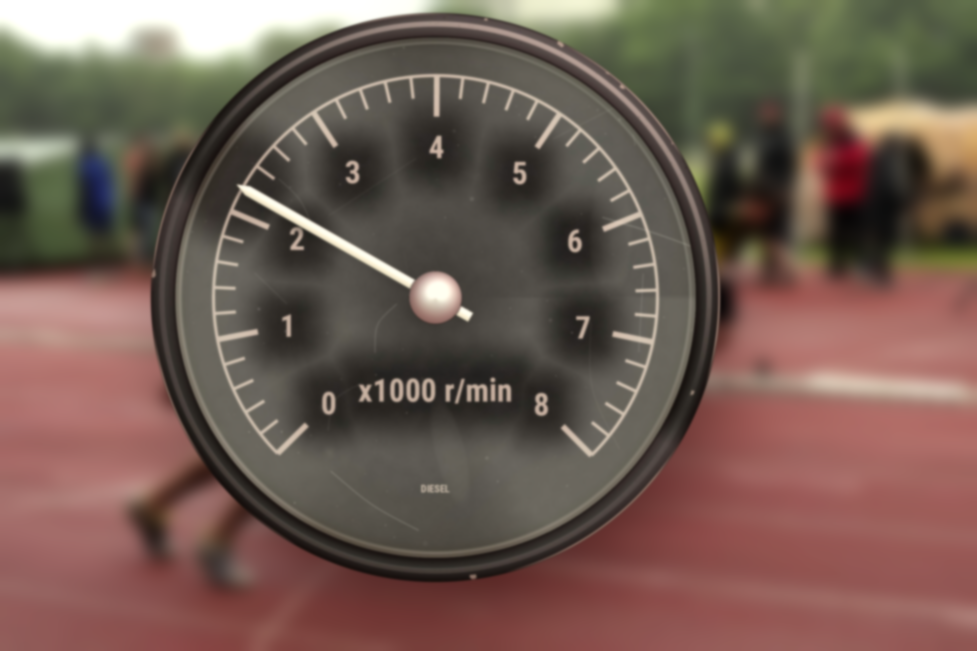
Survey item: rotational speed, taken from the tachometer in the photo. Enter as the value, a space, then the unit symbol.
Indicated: 2200 rpm
